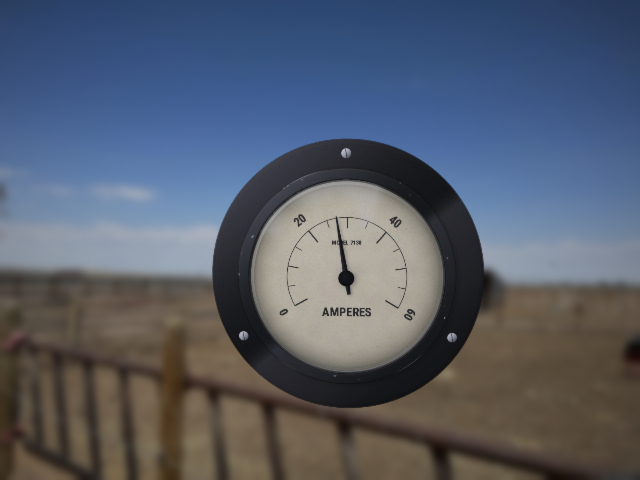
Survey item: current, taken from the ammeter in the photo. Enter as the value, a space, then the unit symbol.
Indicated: 27.5 A
